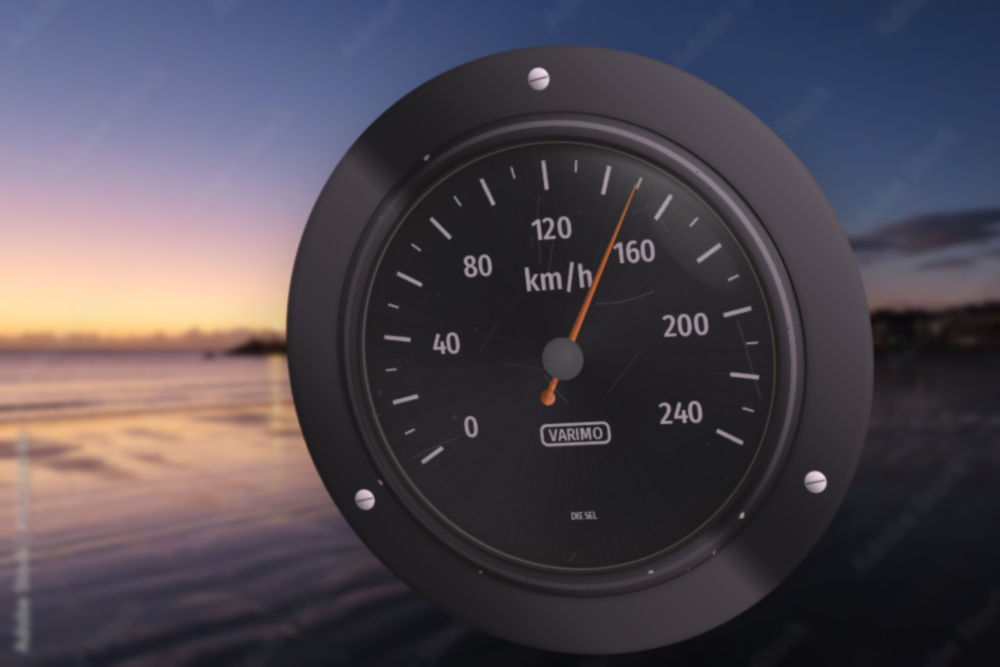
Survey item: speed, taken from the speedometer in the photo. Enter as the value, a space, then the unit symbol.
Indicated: 150 km/h
